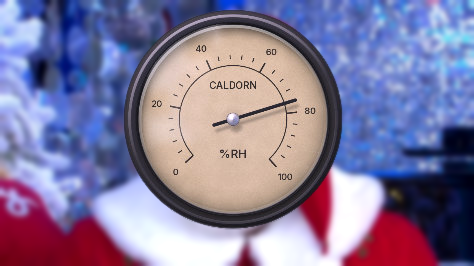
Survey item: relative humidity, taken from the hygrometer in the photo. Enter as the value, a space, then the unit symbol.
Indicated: 76 %
